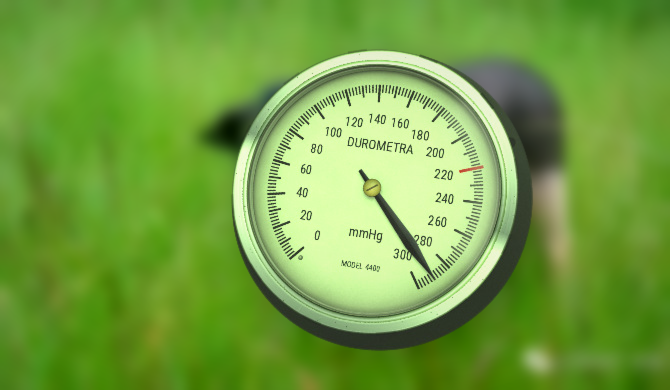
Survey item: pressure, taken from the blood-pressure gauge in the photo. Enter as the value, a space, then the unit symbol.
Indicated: 290 mmHg
